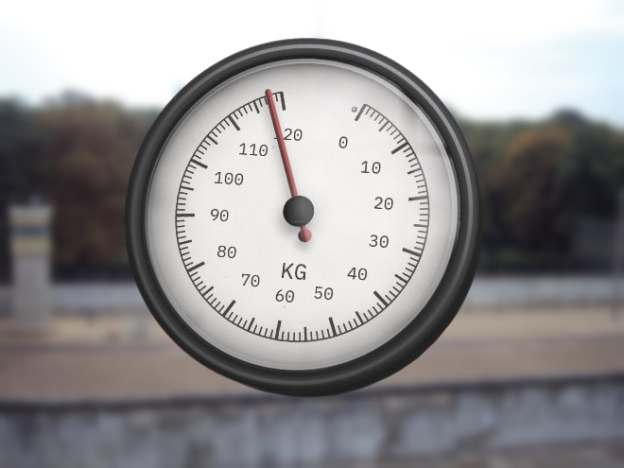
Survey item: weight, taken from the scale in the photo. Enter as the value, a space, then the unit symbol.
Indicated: 118 kg
